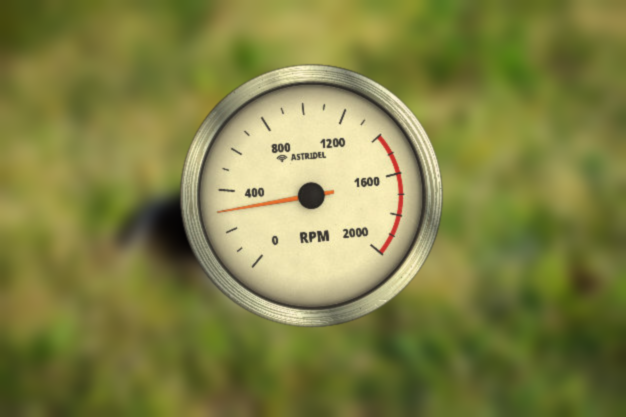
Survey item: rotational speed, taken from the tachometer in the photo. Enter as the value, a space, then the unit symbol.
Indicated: 300 rpm
